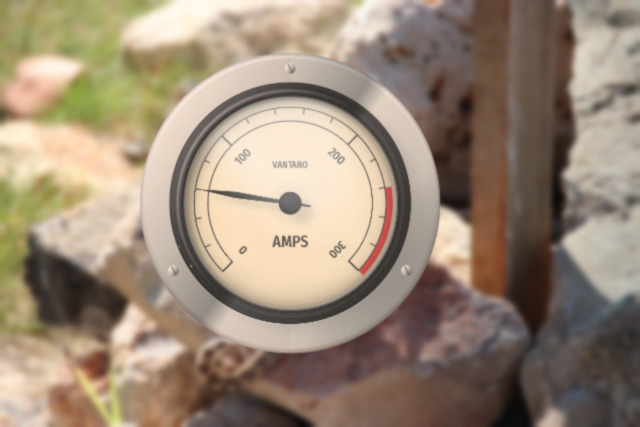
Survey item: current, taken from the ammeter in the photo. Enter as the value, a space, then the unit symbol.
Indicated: 60 A
